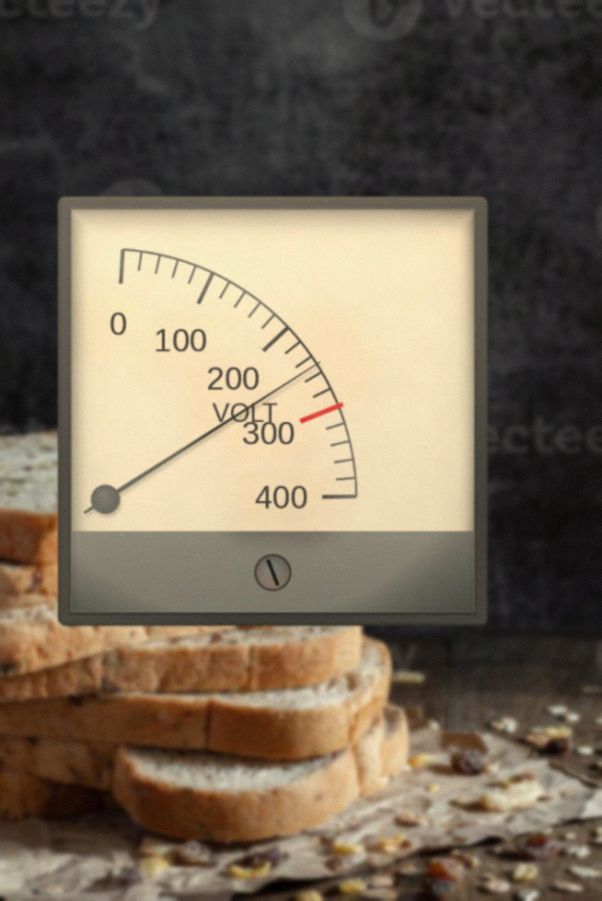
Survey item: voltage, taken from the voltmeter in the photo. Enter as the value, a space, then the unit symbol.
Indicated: 250 V
